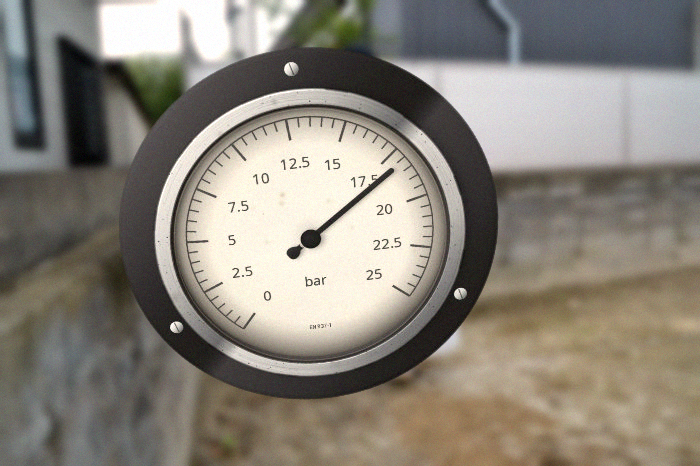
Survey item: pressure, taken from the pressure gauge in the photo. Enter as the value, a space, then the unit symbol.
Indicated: 18 bar
